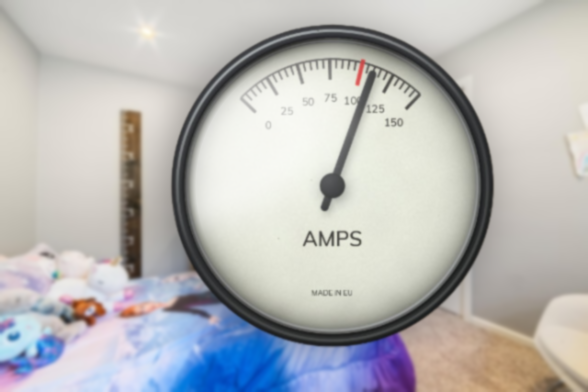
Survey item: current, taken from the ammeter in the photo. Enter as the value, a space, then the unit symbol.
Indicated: 110 A
